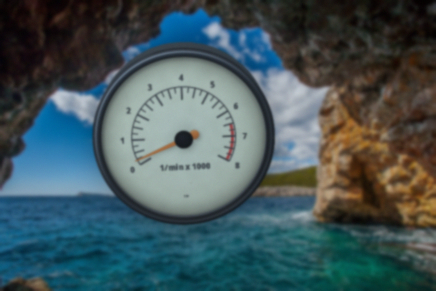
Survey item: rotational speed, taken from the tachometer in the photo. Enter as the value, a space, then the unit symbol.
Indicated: 250 rpm
